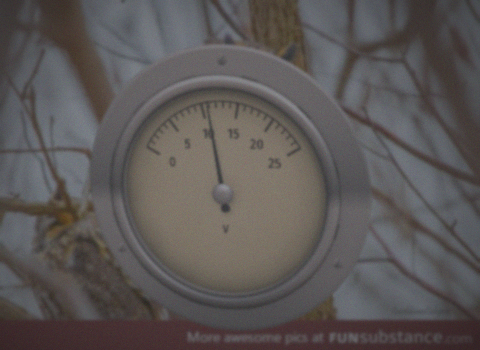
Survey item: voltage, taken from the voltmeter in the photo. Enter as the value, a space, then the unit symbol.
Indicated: 11 V
